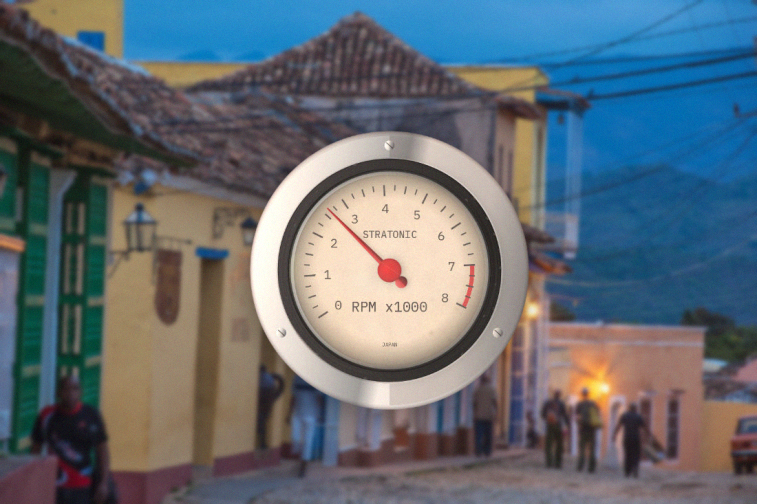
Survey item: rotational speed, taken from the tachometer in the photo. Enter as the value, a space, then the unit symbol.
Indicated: 2625 rpm
